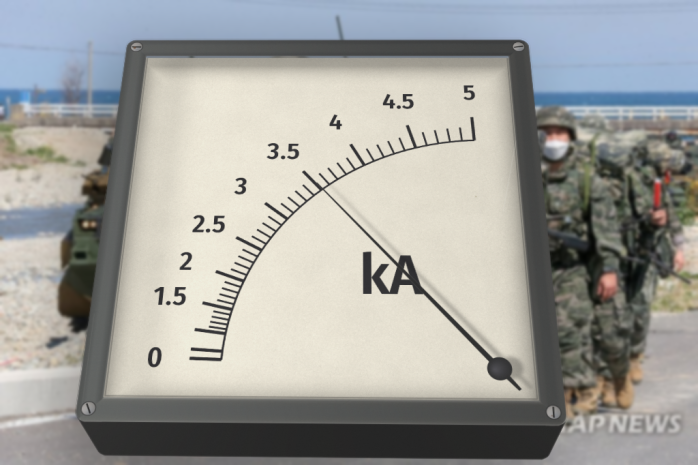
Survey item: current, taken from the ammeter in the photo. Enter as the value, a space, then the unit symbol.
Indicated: 3.5 kA
